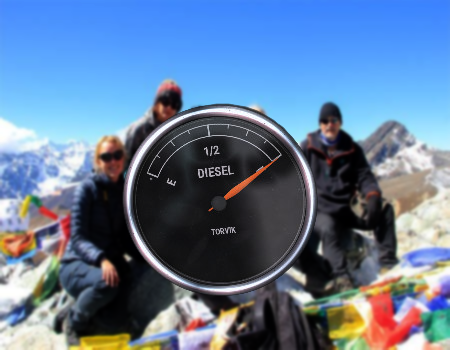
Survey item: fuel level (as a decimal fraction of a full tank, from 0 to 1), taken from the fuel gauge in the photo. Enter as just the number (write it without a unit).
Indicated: 1
